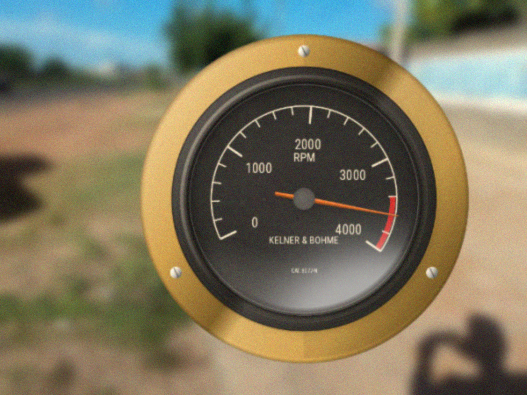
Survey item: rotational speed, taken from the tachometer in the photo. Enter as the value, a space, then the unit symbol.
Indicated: 3600 rpm
